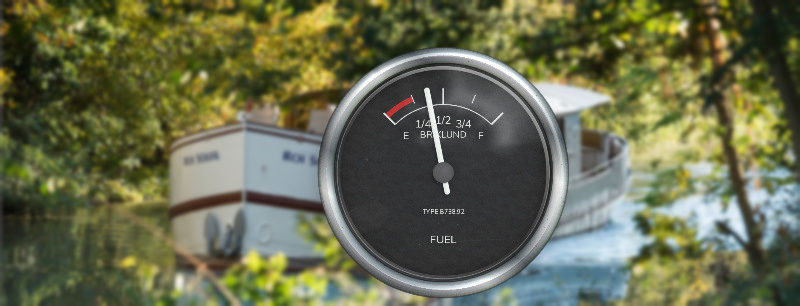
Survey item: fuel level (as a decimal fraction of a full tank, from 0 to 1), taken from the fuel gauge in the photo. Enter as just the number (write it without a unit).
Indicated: 0.375
